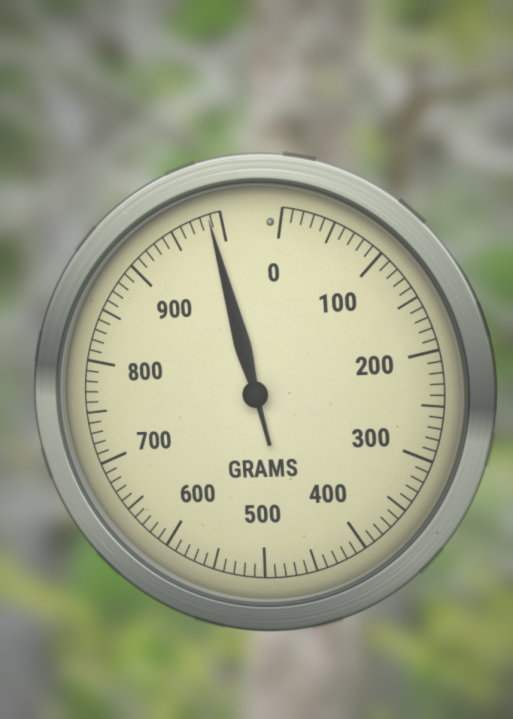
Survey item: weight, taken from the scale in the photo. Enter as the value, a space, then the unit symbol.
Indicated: 990 g
